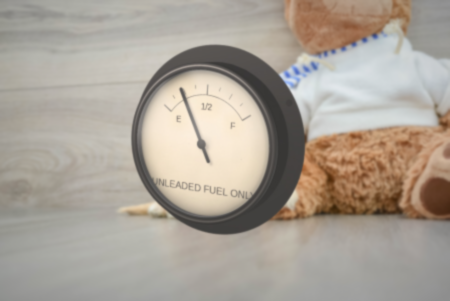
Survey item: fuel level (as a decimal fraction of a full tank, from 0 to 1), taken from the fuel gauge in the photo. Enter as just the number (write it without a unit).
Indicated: 0.25
